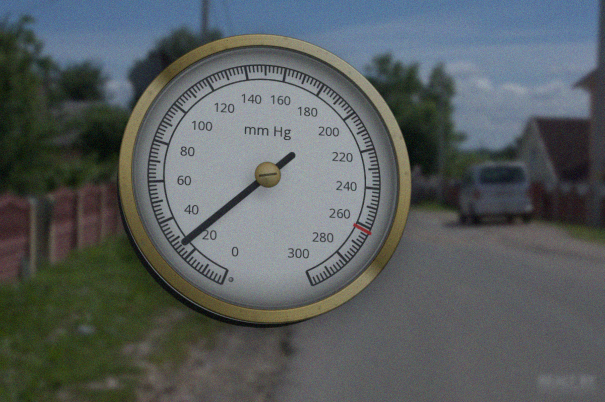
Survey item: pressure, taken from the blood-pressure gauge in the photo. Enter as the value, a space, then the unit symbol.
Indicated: 26 mmHg
